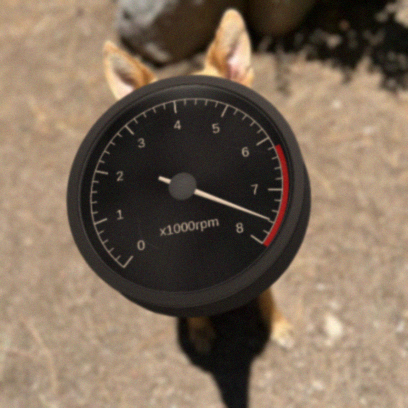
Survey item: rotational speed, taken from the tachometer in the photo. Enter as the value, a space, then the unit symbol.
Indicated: 7600 rpm
